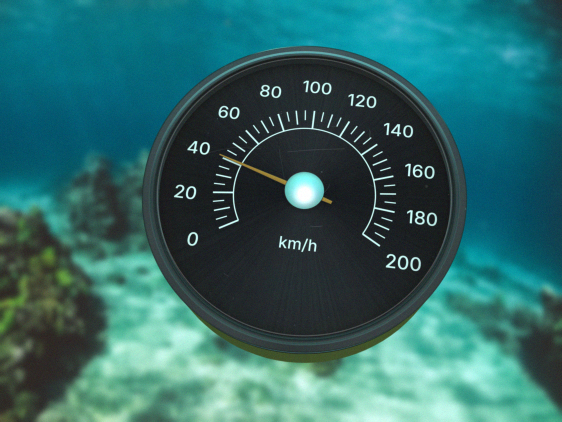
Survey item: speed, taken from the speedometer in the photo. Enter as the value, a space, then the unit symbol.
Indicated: 40 km/h
